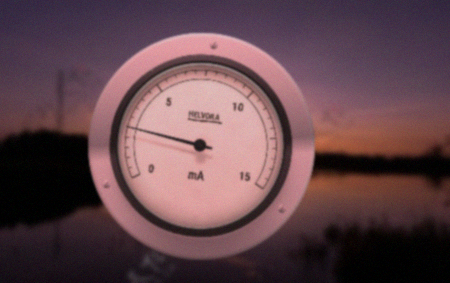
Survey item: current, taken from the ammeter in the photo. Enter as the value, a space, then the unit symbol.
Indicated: 2.5 mA
